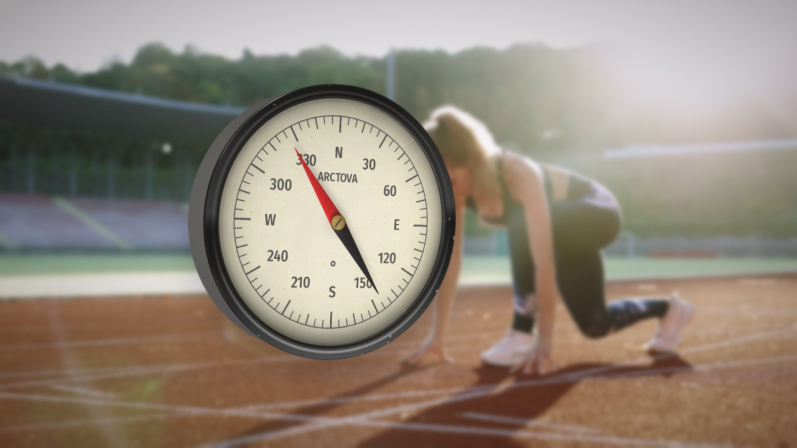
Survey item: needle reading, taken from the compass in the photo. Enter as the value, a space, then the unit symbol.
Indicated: 325 °
